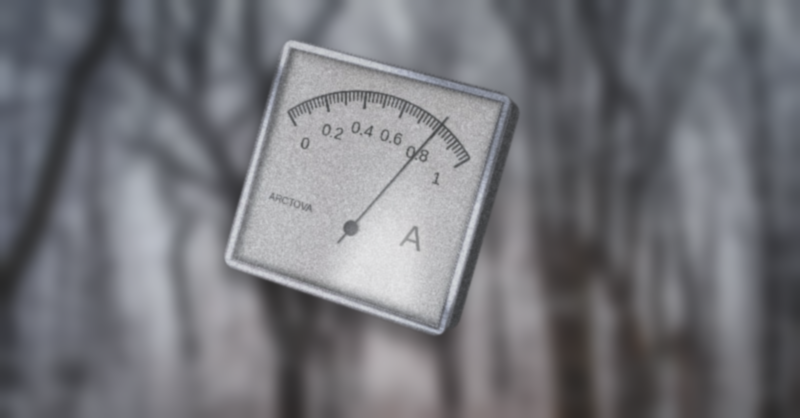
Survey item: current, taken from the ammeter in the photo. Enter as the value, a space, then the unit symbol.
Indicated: 0.8 A
